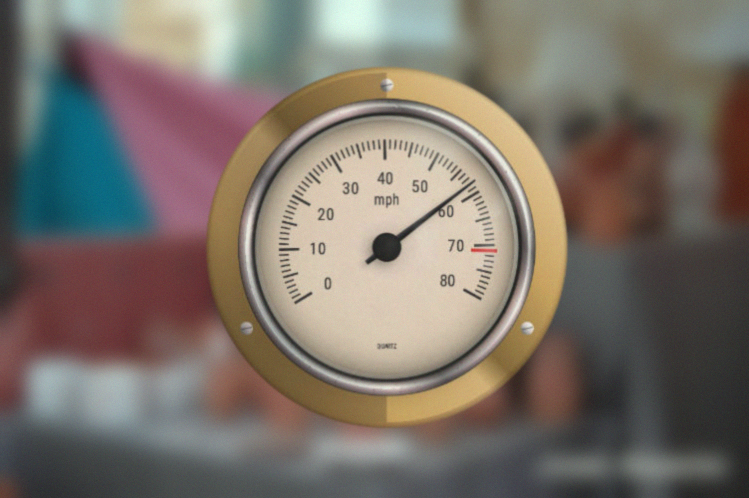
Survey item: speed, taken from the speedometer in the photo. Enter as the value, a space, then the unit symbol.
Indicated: 58 mph
